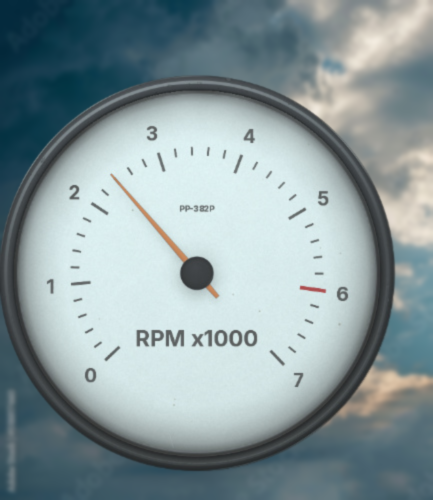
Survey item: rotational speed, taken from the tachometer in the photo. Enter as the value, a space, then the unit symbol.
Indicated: 2400 rpm
